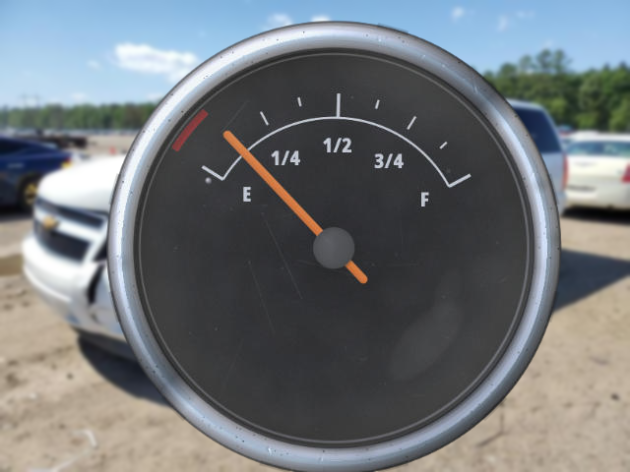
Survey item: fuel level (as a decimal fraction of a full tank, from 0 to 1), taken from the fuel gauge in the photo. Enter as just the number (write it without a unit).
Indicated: 0.125
